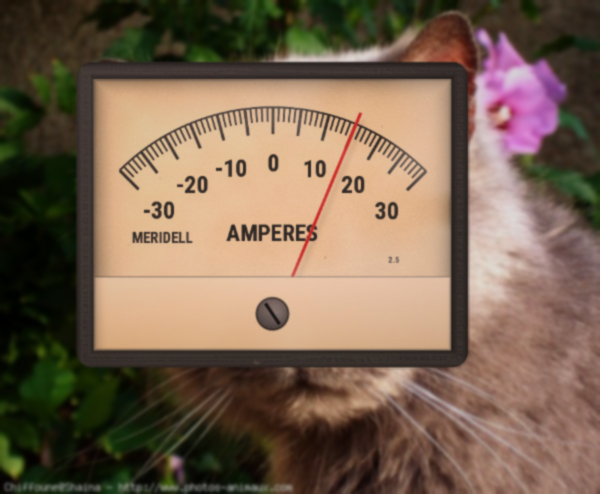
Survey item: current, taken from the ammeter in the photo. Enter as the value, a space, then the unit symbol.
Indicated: 15 A
